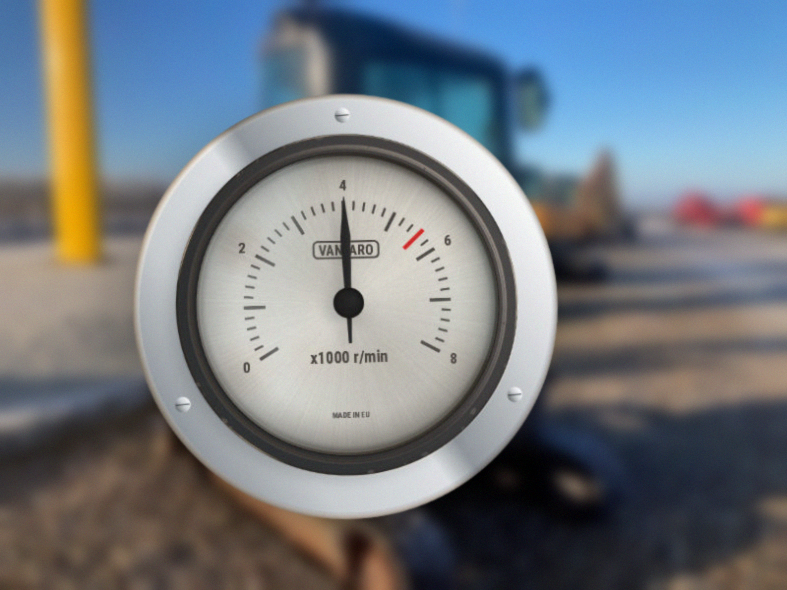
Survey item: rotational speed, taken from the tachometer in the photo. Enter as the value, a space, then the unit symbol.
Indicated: 4000 rpm
